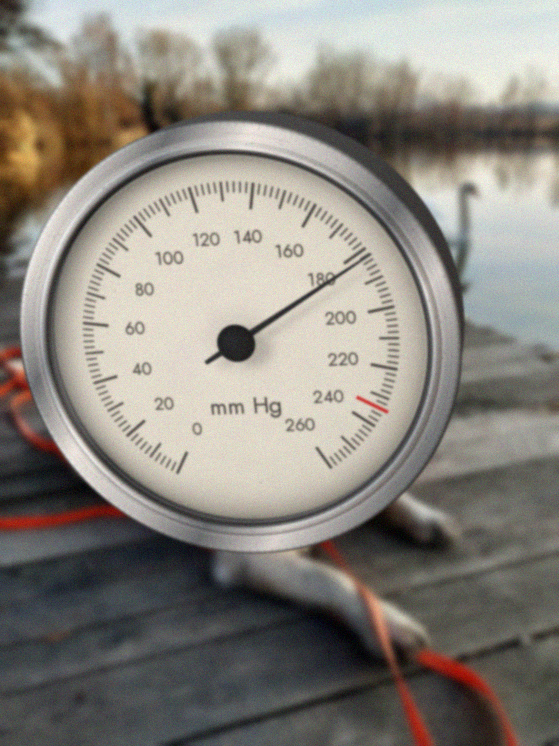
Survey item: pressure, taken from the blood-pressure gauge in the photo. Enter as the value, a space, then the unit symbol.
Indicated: 182 mmHg
